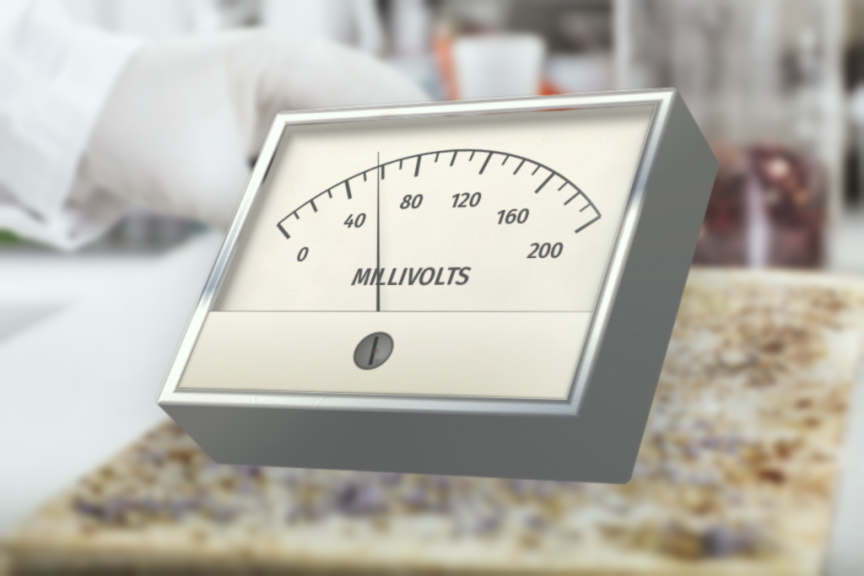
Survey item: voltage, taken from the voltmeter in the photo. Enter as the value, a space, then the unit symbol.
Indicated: 60 mV
